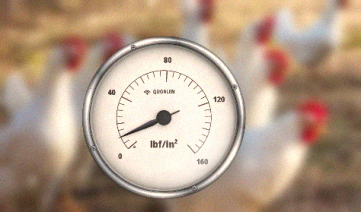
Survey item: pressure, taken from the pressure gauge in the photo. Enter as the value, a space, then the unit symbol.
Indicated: 10 psi
